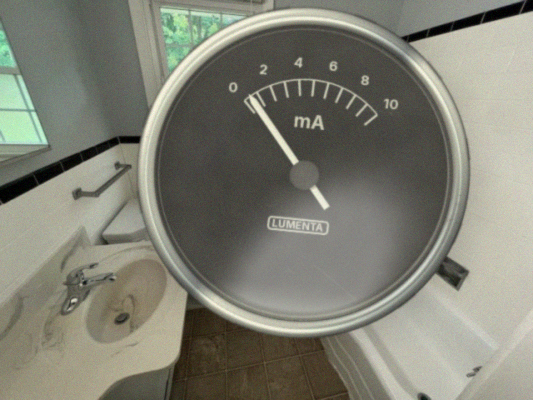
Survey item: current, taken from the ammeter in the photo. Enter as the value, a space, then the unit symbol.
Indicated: 0.5 mA
